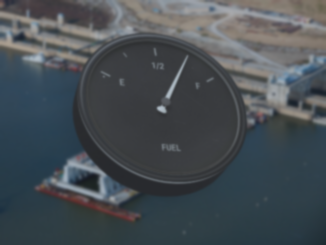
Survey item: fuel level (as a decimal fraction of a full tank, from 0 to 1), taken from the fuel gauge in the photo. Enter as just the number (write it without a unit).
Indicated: 0.75
